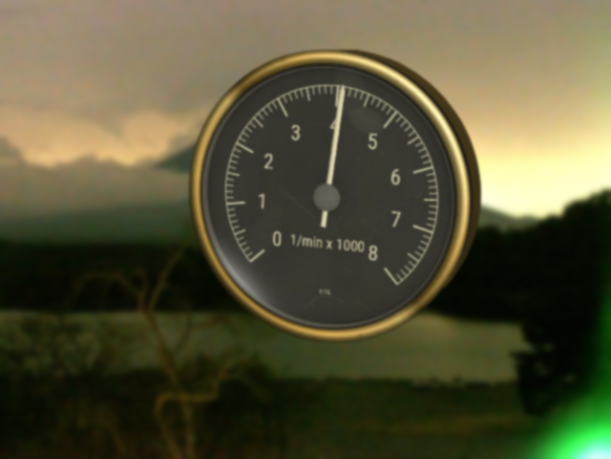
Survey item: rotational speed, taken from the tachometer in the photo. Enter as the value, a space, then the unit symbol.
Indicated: 4100 rpm
